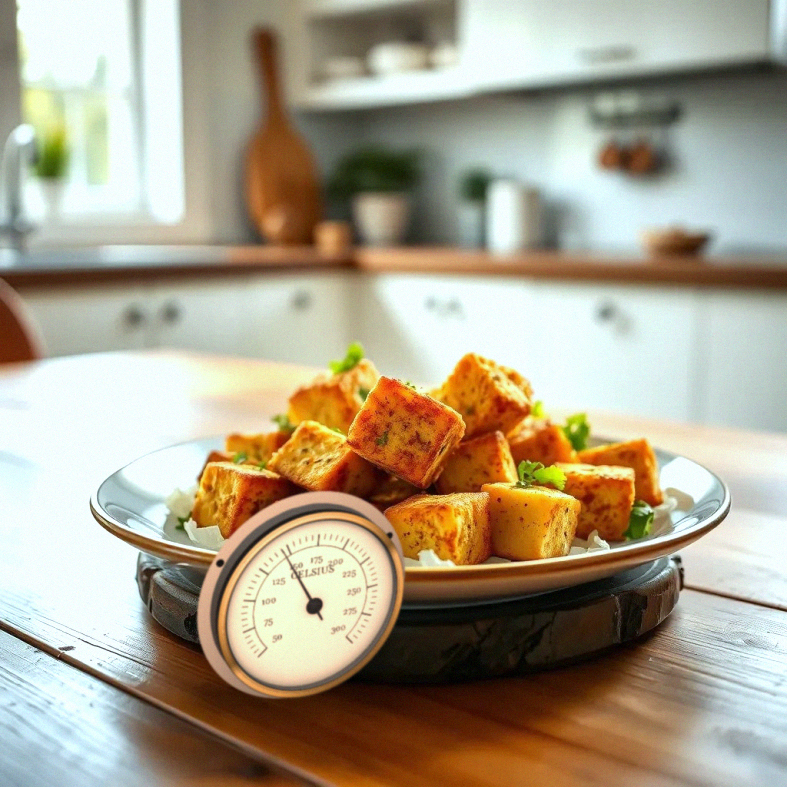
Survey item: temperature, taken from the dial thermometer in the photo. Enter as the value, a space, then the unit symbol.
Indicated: 145 °C
